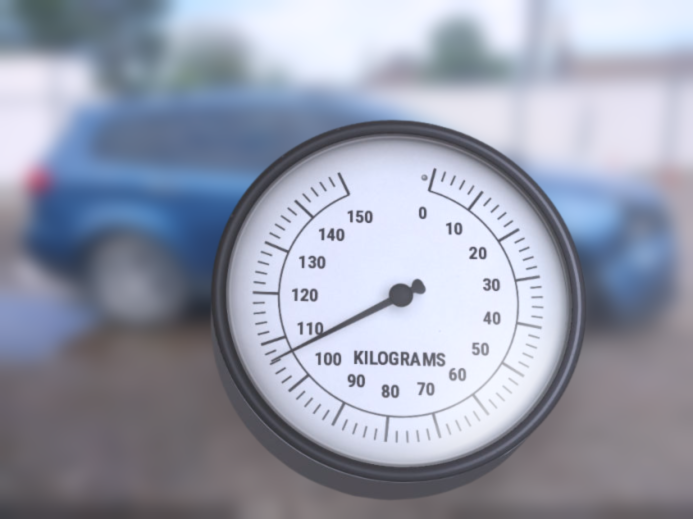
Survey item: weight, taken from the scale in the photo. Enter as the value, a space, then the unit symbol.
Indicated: 106 kg
